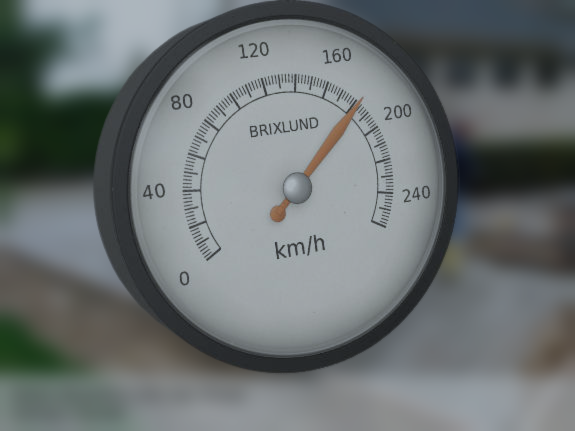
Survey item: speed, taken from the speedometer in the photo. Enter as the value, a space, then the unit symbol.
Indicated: 180 km/h
